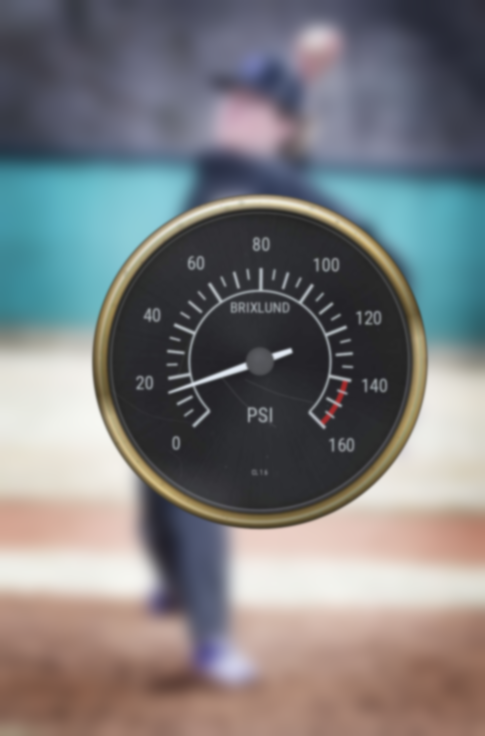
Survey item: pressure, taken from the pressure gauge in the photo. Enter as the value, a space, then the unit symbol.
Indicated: 15 psi
